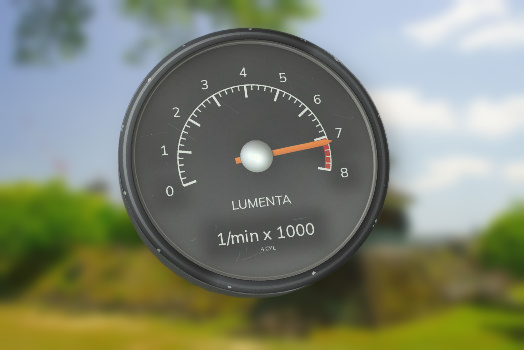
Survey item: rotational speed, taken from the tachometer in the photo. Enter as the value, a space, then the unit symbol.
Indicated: 7200 rpm
